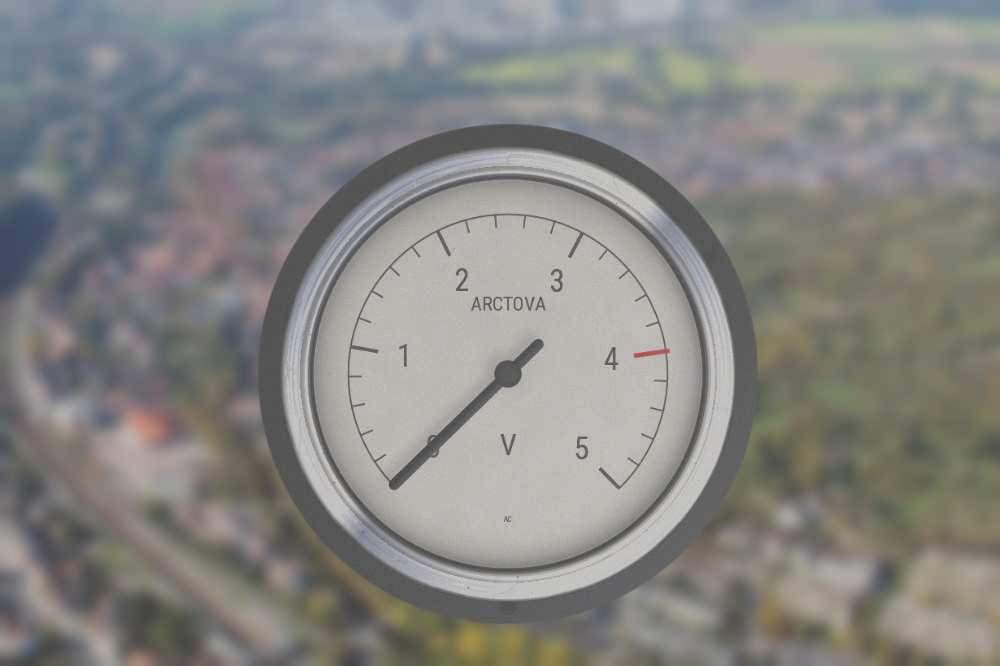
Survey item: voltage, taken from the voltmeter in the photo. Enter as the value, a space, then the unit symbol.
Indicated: 0 V
